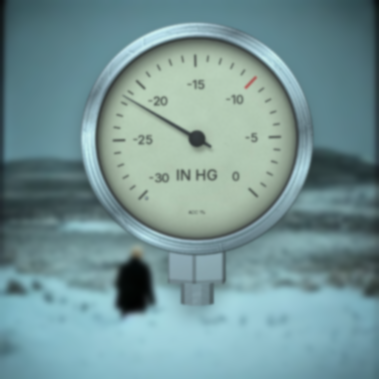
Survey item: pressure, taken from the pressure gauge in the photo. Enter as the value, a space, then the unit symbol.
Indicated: -21.5 inHg
